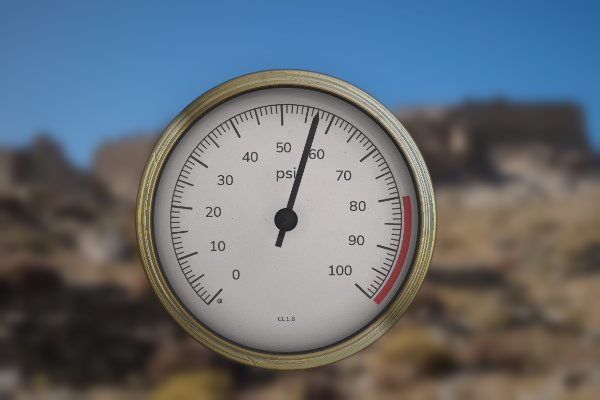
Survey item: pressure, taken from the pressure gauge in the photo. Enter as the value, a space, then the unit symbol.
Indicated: 57 psi
